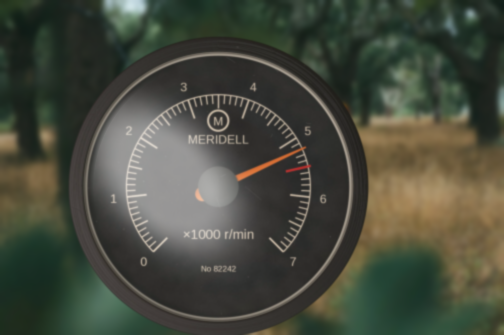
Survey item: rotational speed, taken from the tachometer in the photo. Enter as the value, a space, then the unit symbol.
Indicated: 5200 rpm
